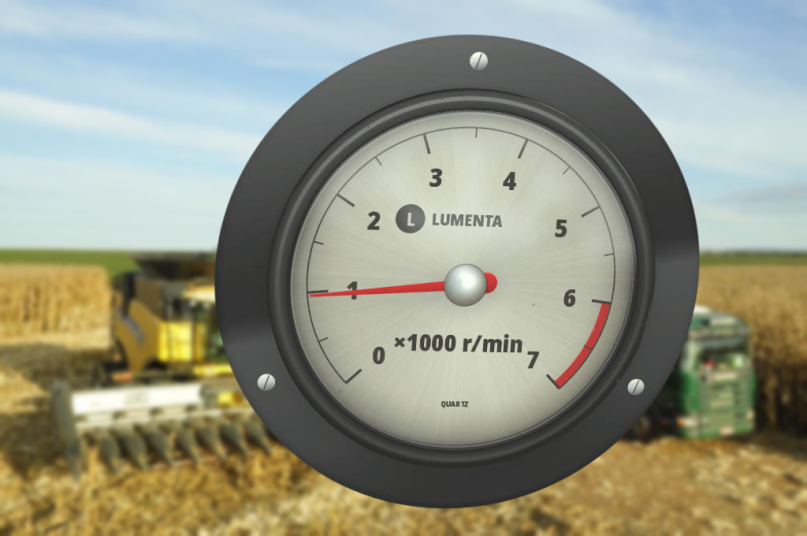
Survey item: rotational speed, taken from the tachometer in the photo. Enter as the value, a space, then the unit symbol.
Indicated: 1000 rpm
